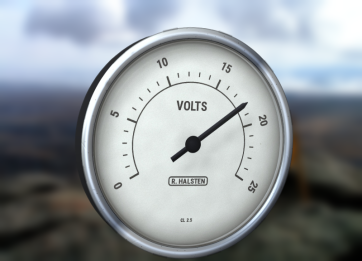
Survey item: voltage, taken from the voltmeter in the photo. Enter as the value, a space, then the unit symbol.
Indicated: 18 V
